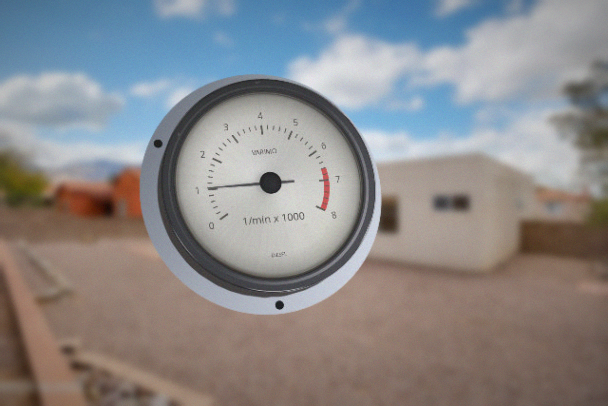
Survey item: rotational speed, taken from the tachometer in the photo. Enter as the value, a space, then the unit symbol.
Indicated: 1000 rpm
